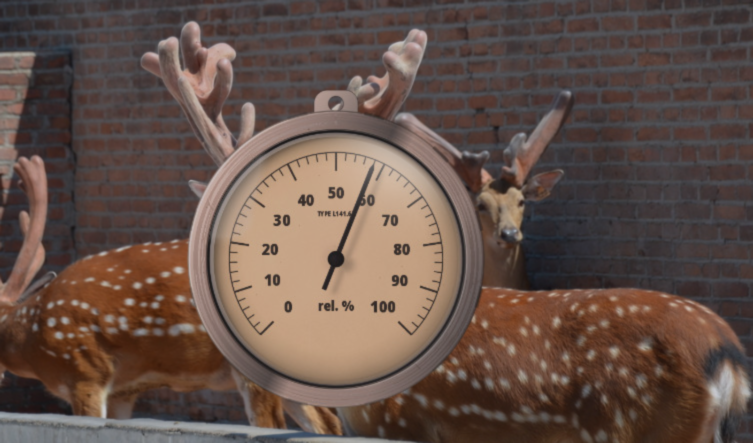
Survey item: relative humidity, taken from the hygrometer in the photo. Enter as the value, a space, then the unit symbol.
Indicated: 58 %
